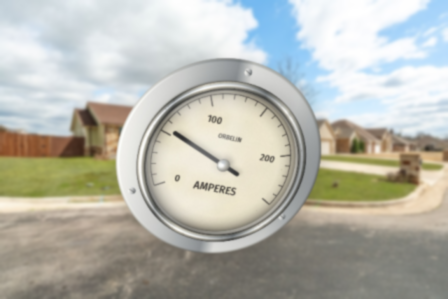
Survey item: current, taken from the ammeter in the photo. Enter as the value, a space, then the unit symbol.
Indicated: 55 A
